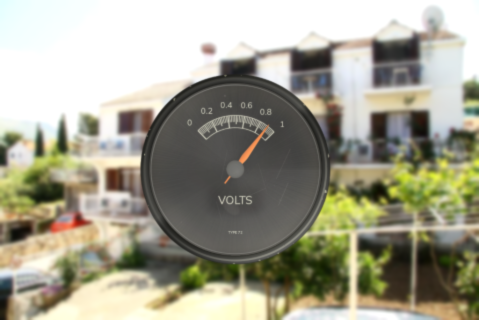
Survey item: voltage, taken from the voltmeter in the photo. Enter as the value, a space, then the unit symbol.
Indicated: 0.9 V
